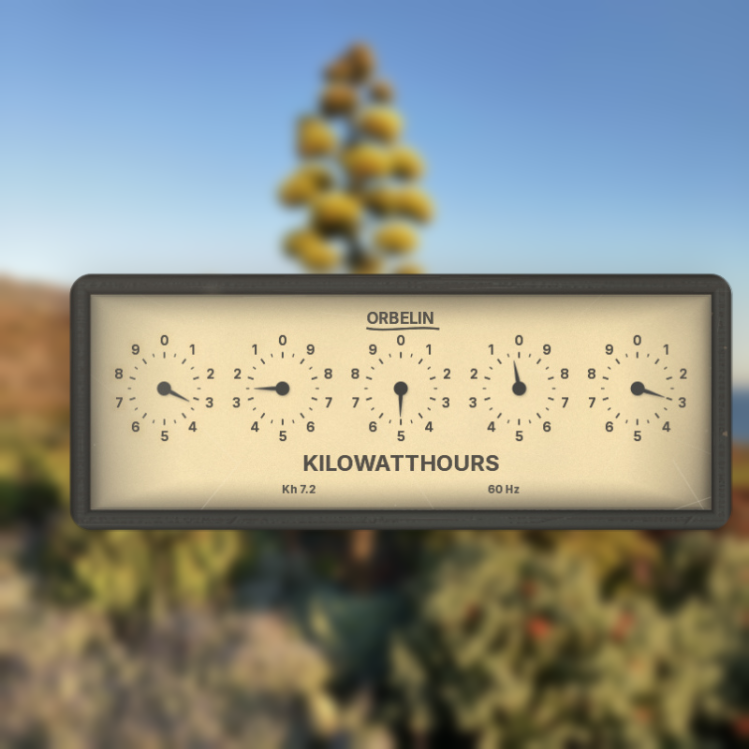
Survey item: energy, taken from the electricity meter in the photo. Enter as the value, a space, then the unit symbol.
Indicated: 32503 kWh
